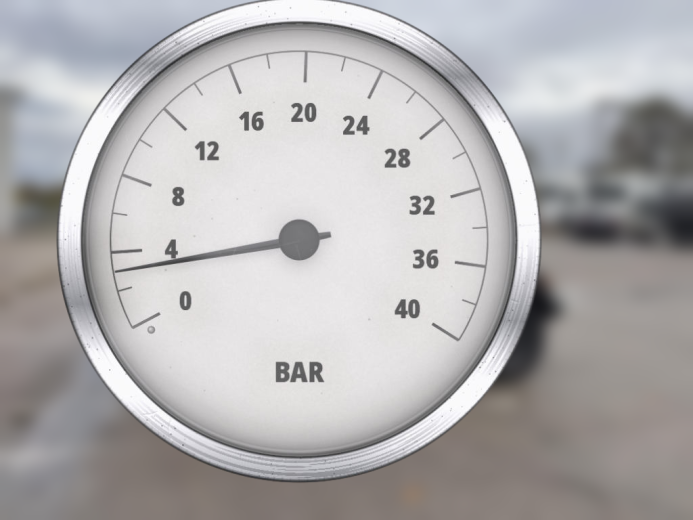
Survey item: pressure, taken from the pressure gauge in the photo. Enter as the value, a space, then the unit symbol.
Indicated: 3 bar
